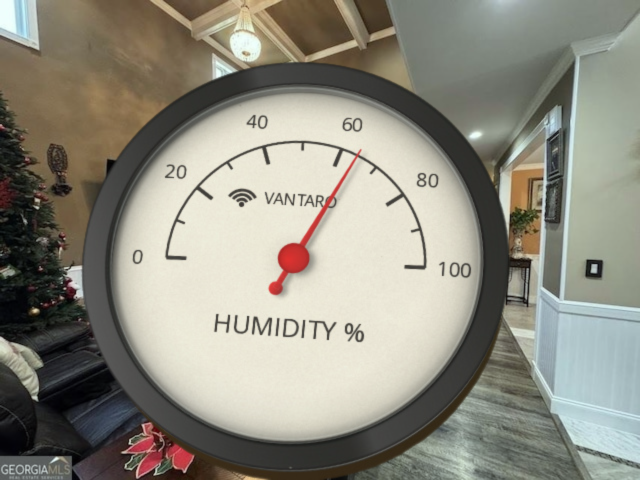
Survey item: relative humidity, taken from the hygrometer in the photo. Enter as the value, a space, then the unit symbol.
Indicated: 65 %
